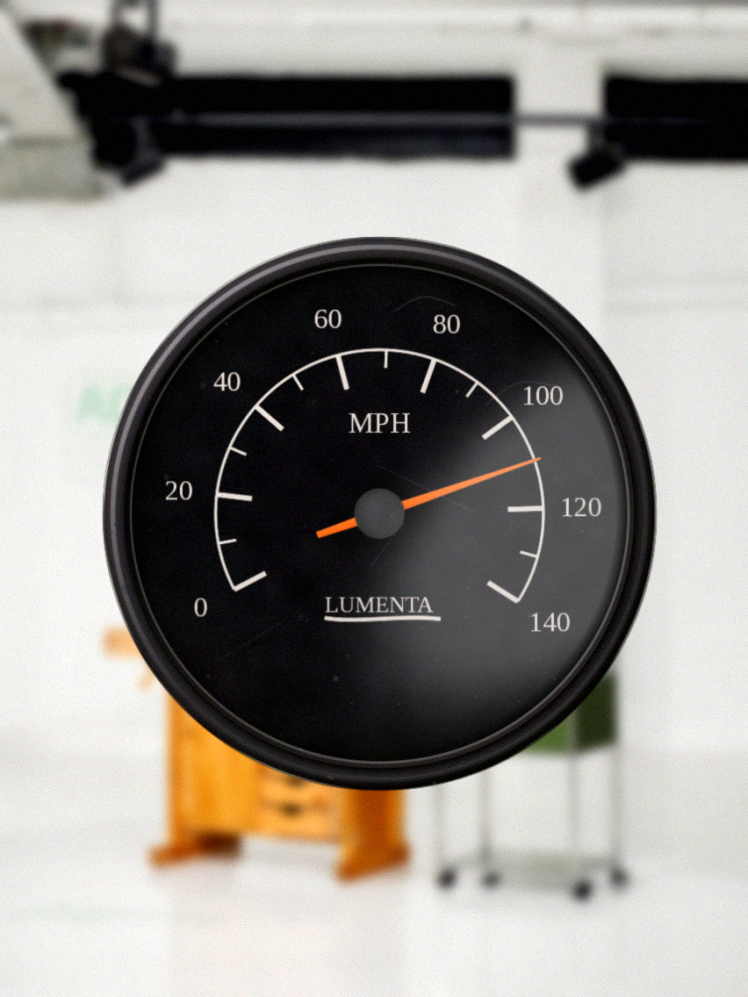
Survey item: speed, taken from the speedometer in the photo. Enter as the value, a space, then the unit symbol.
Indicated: 110 mph
